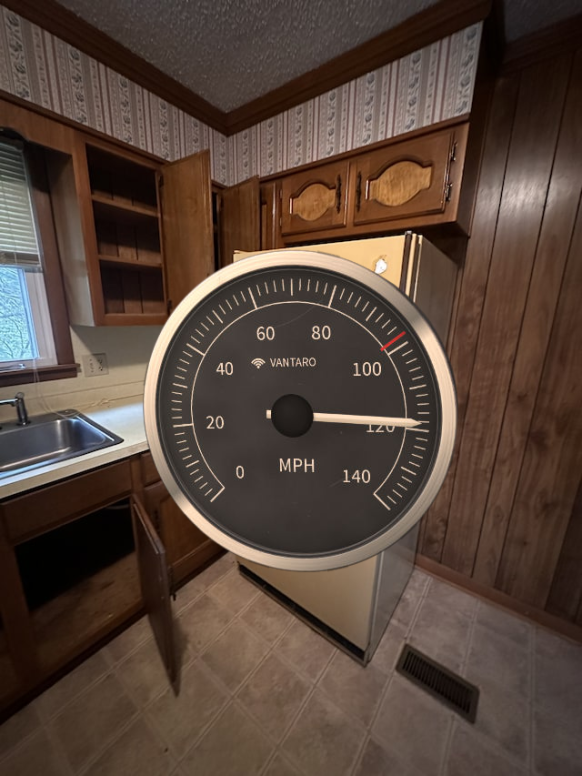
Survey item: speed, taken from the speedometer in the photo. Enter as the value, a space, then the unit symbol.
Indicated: 118 mph
